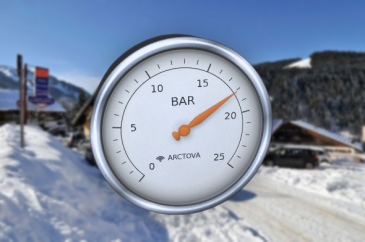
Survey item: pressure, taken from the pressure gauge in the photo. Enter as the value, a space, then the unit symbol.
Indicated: 18 bar
